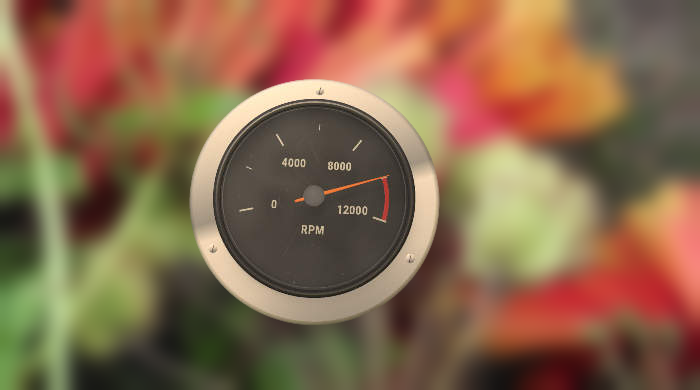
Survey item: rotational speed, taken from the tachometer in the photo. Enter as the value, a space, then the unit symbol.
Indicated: 10000 rpm
